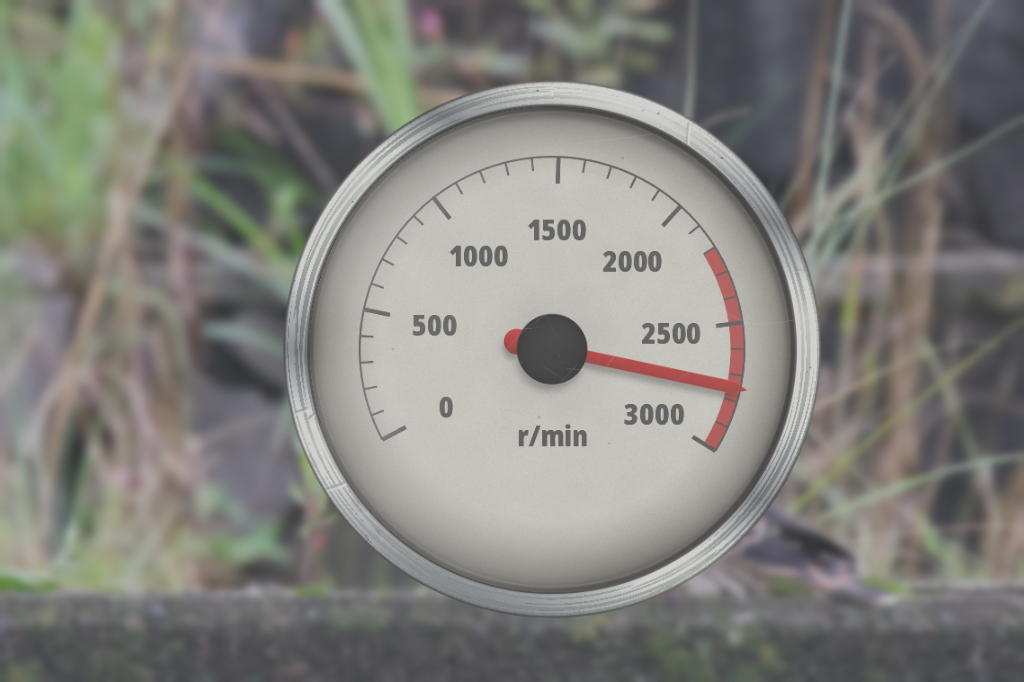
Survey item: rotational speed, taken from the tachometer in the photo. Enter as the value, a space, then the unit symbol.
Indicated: 2750 rpm
